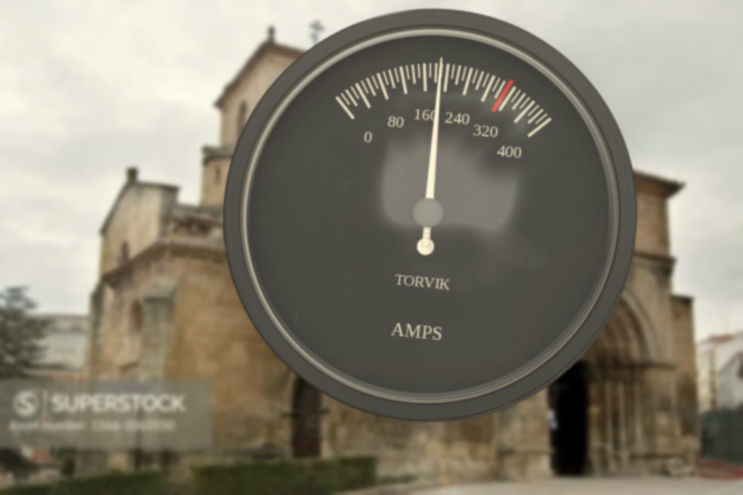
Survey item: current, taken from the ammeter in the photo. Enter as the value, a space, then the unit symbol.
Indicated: 190 A
